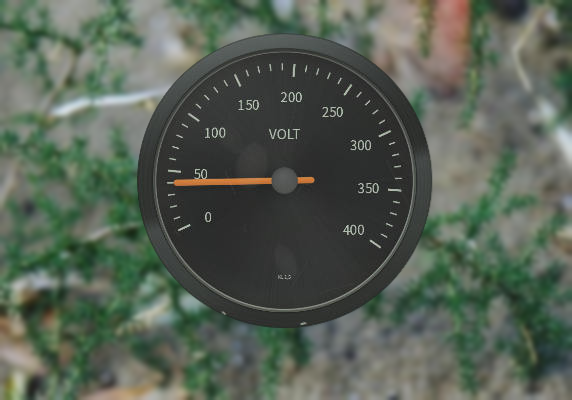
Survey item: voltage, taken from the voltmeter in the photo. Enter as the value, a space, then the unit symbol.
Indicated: 40 V
